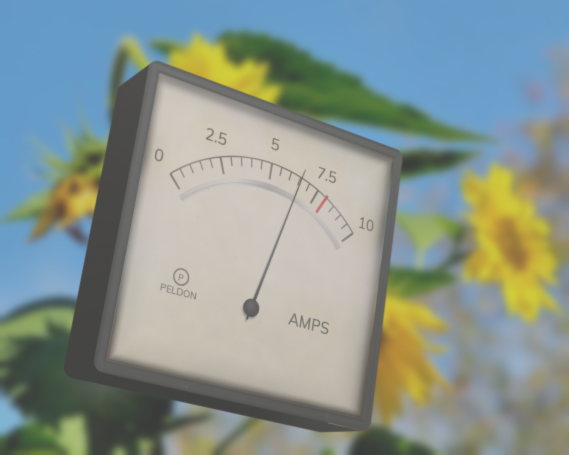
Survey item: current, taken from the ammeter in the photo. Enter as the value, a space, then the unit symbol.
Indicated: 6.5 A
